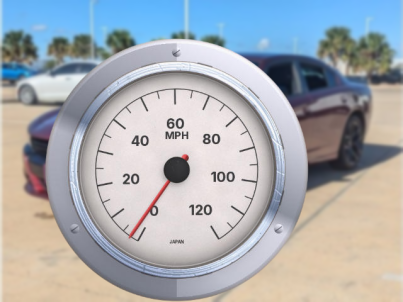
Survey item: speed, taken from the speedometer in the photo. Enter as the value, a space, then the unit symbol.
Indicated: 2.5 mph
